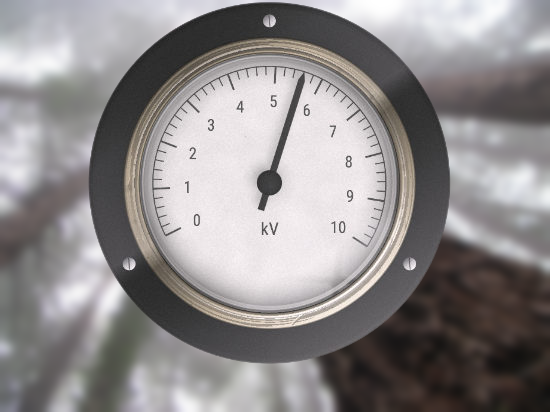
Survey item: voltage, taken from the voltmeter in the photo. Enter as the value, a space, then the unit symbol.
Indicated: 5.6 kV
